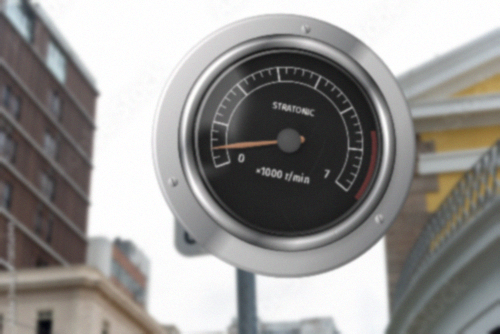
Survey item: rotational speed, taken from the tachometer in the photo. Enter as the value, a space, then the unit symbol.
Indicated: 400 rpm
